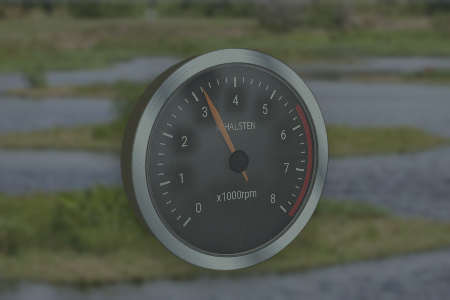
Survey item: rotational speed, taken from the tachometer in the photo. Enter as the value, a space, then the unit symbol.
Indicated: 3200 rpm
